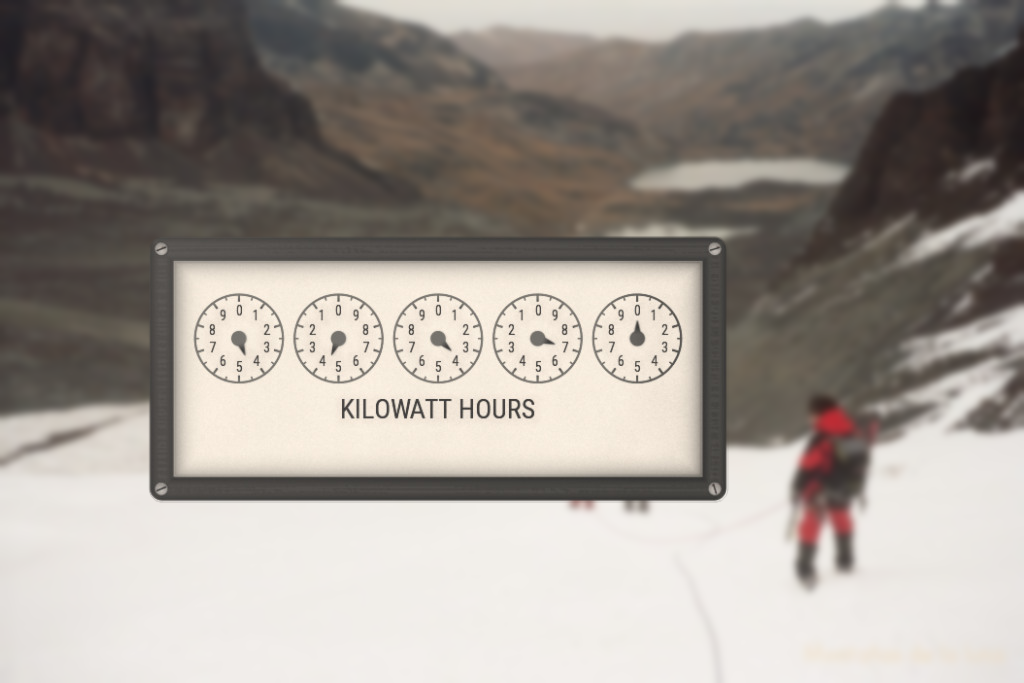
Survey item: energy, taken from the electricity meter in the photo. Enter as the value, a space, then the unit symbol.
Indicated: 44370 kWh
